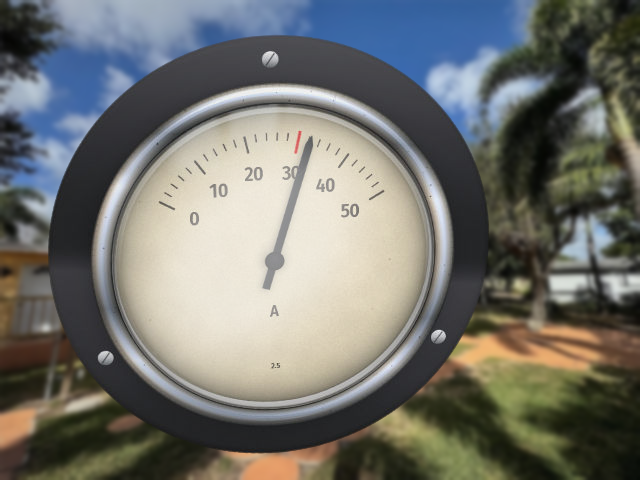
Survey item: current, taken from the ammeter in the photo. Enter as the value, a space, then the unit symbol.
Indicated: 32 A
